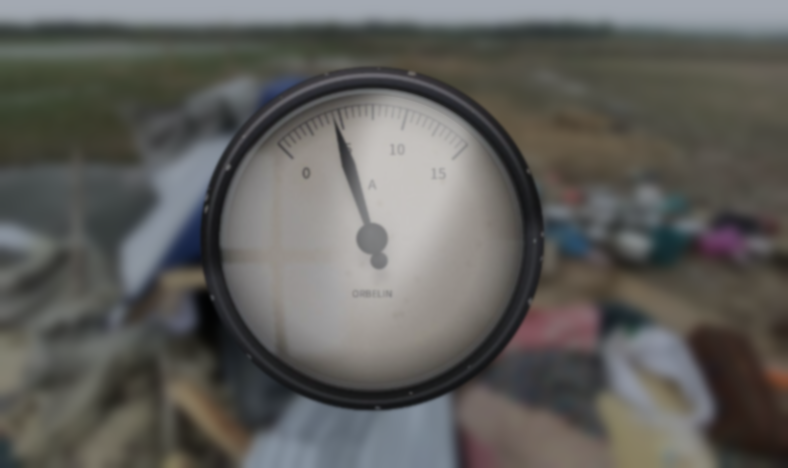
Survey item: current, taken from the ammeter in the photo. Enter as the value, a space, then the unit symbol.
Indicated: 4.5 A
